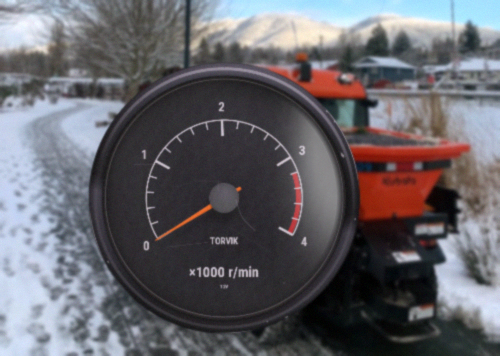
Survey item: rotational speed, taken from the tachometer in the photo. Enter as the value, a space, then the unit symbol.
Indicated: 0 rpm
